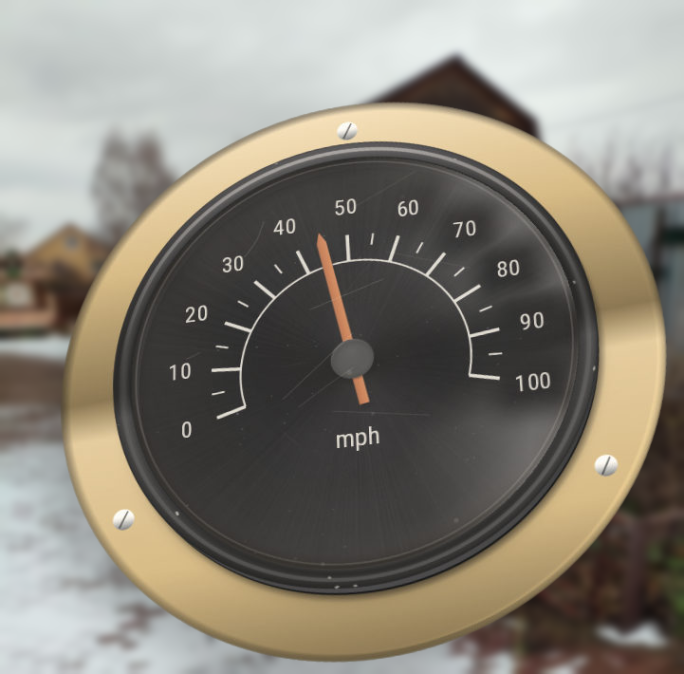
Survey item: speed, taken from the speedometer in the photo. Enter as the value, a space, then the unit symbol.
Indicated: 45 mph
